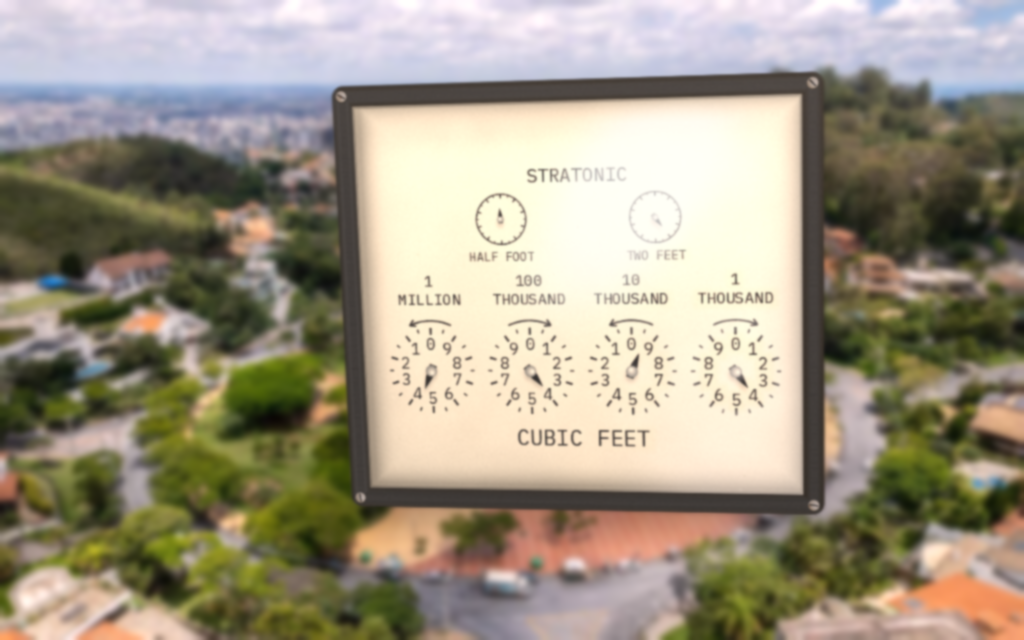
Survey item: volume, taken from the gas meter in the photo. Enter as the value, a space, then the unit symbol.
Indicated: 439400 ft³
